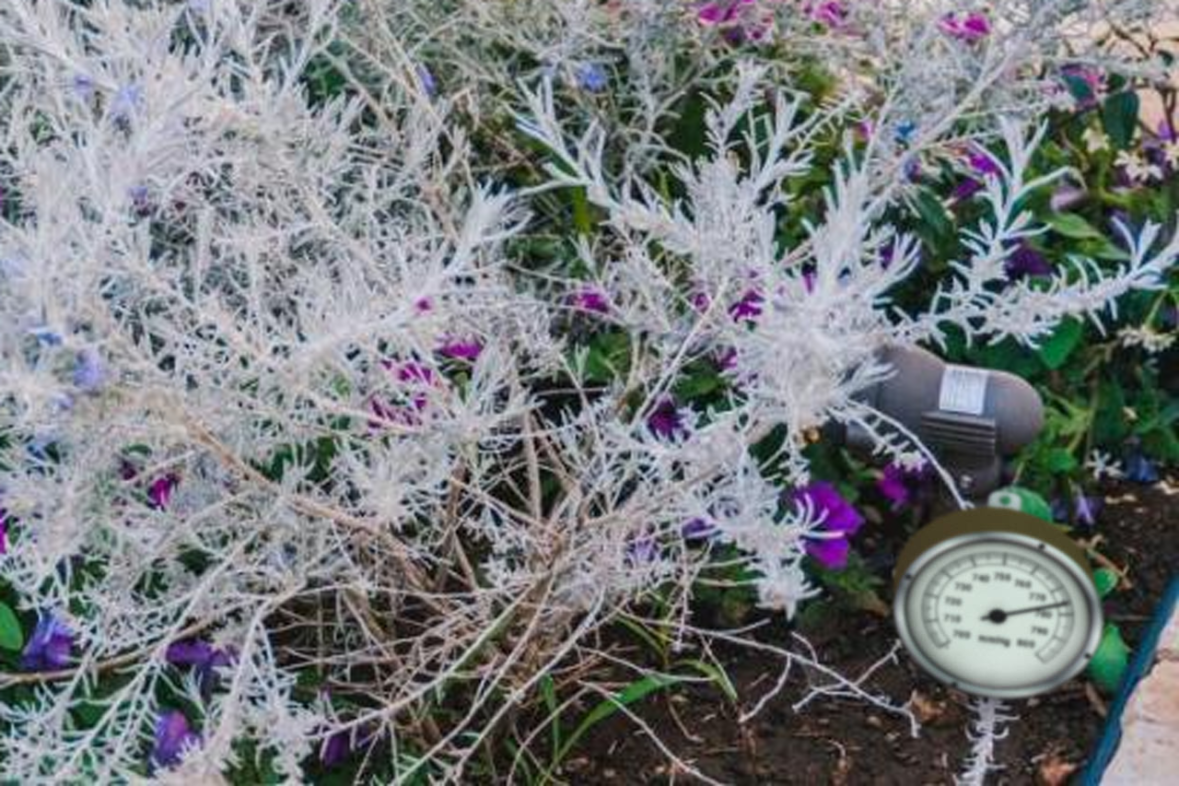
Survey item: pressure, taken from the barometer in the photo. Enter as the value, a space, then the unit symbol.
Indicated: 775 mmHg
